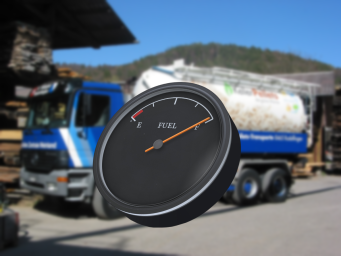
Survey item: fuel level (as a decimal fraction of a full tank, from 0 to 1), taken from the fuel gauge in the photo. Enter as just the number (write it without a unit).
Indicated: 1
